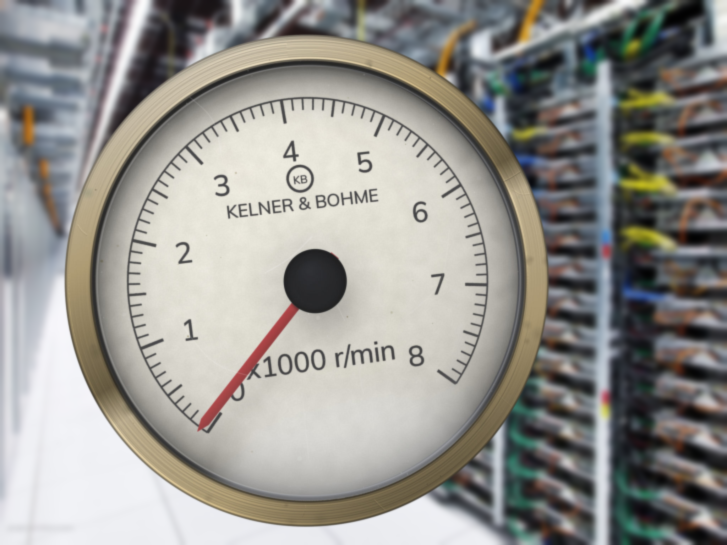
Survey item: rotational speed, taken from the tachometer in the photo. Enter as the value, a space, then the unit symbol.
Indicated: 100 rpm
